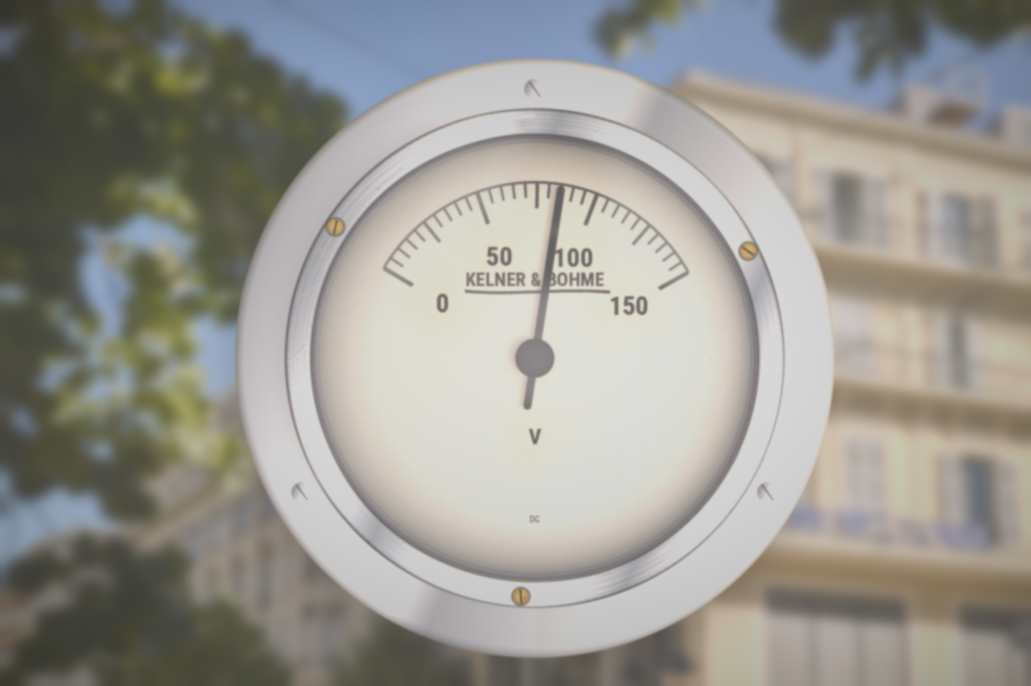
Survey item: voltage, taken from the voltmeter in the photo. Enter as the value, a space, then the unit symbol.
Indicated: 85 V
